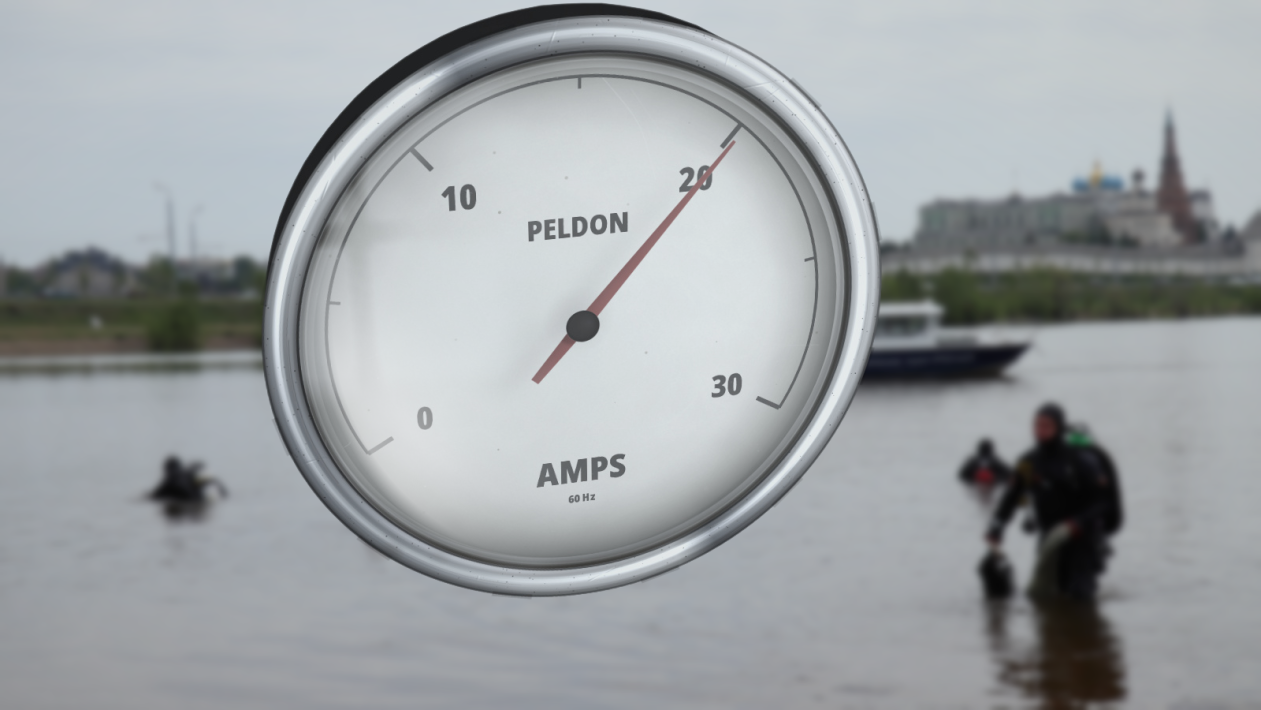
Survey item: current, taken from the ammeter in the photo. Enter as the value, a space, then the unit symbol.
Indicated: 20 A
